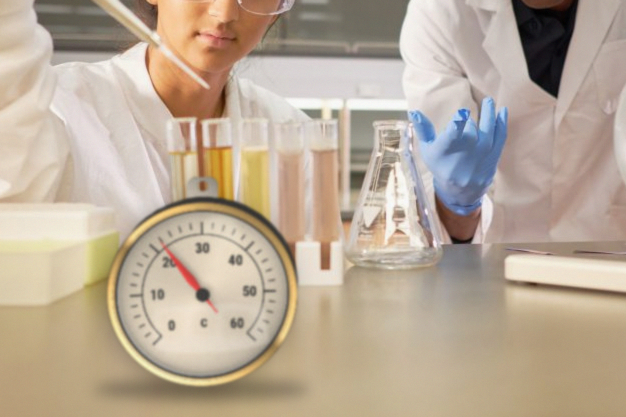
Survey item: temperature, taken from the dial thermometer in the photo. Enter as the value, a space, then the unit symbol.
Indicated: 22 °C
